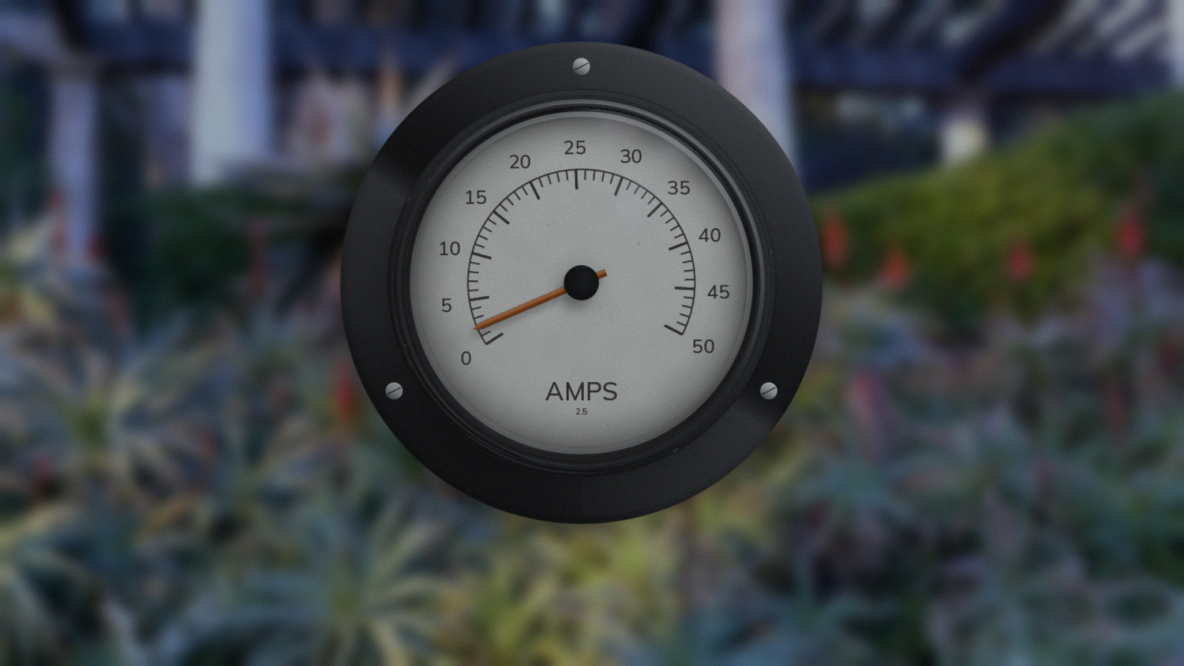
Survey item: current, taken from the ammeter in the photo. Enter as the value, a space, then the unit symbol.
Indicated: 2 A
